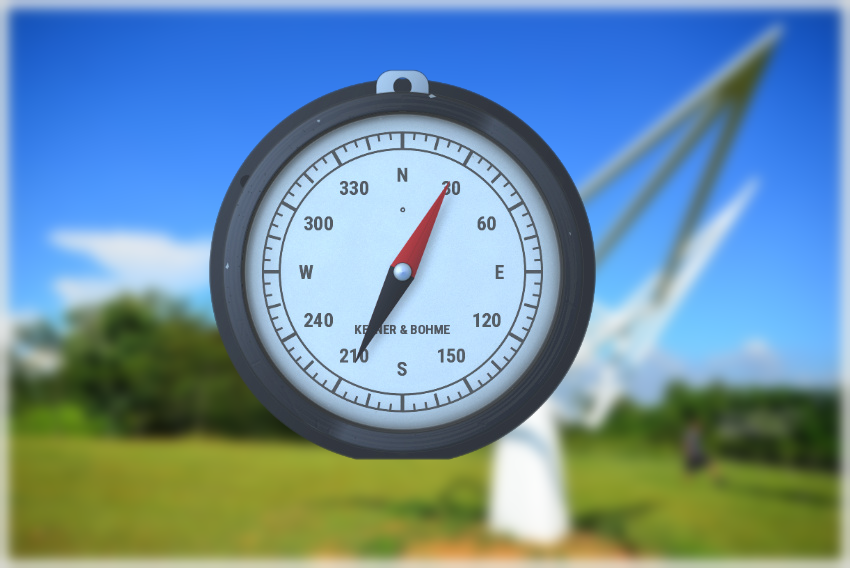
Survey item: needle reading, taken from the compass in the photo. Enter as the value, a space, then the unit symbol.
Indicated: 27.5 °
